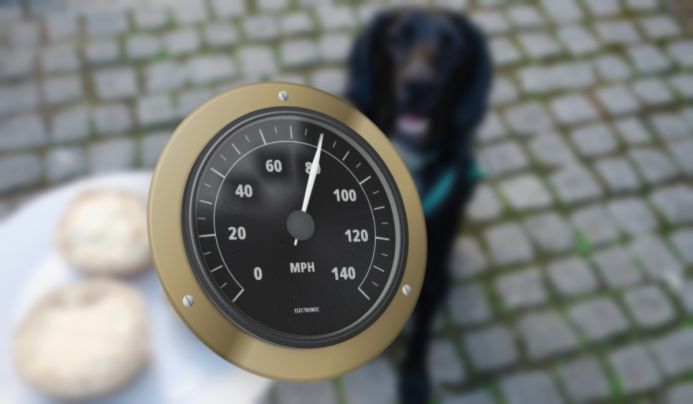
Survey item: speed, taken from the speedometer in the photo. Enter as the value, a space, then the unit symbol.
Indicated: 80 mph
